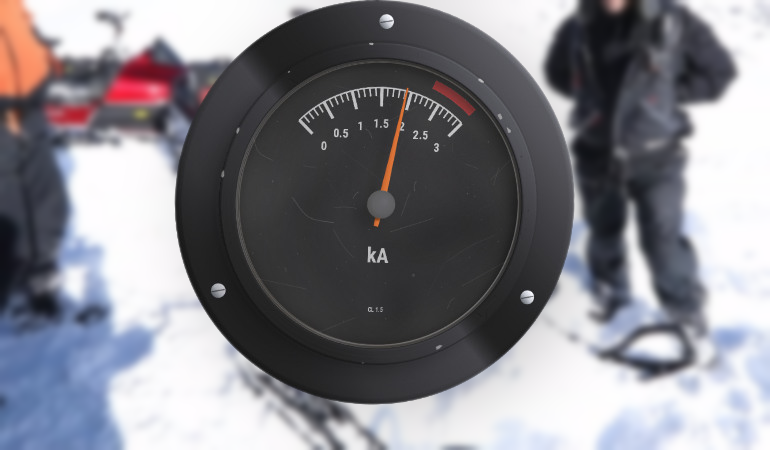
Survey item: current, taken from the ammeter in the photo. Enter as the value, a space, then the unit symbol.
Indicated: 1.9 kA
